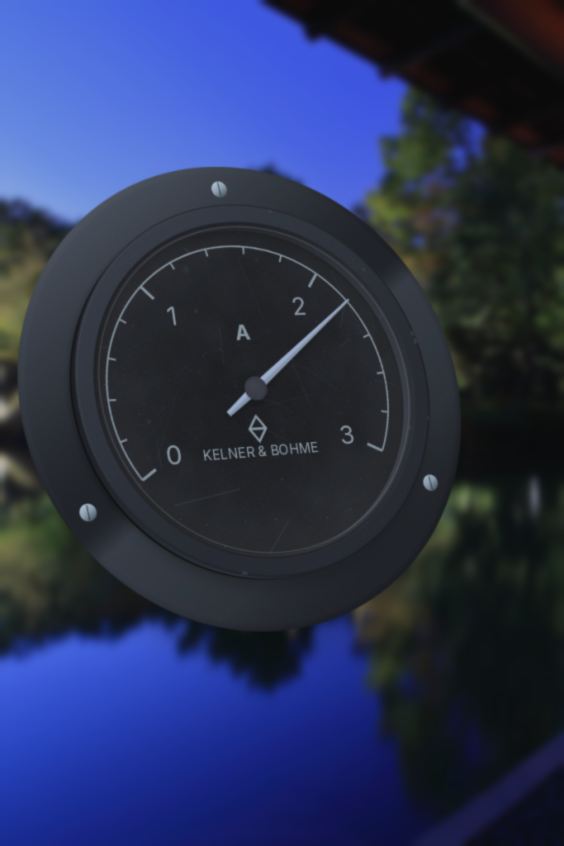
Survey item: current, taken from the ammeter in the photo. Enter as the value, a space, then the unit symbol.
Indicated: 2.2 A
